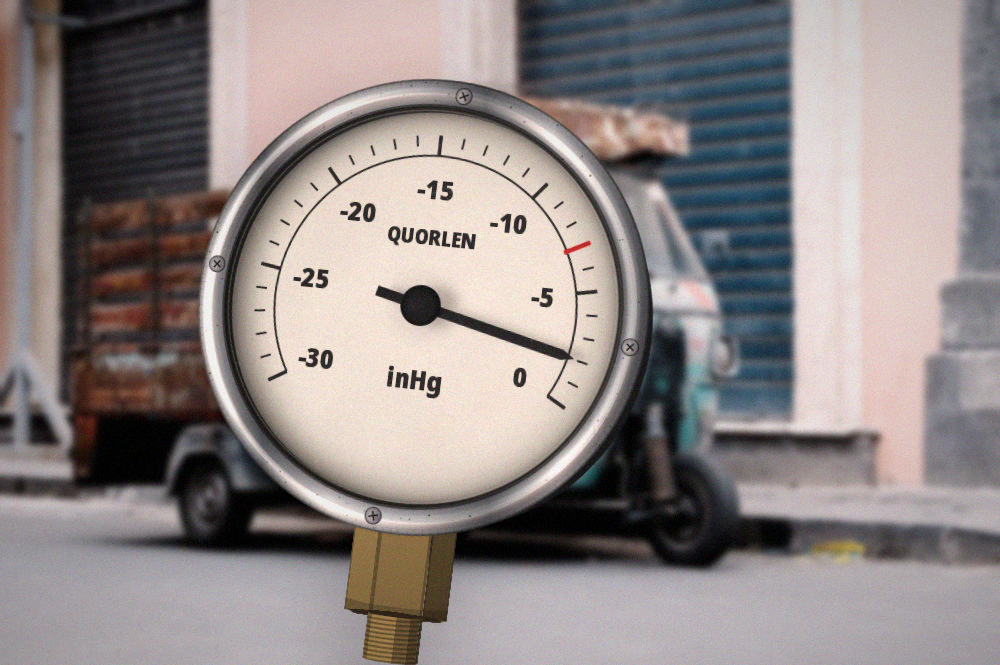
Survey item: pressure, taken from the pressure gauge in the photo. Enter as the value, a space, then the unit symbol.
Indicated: -2 inHg
